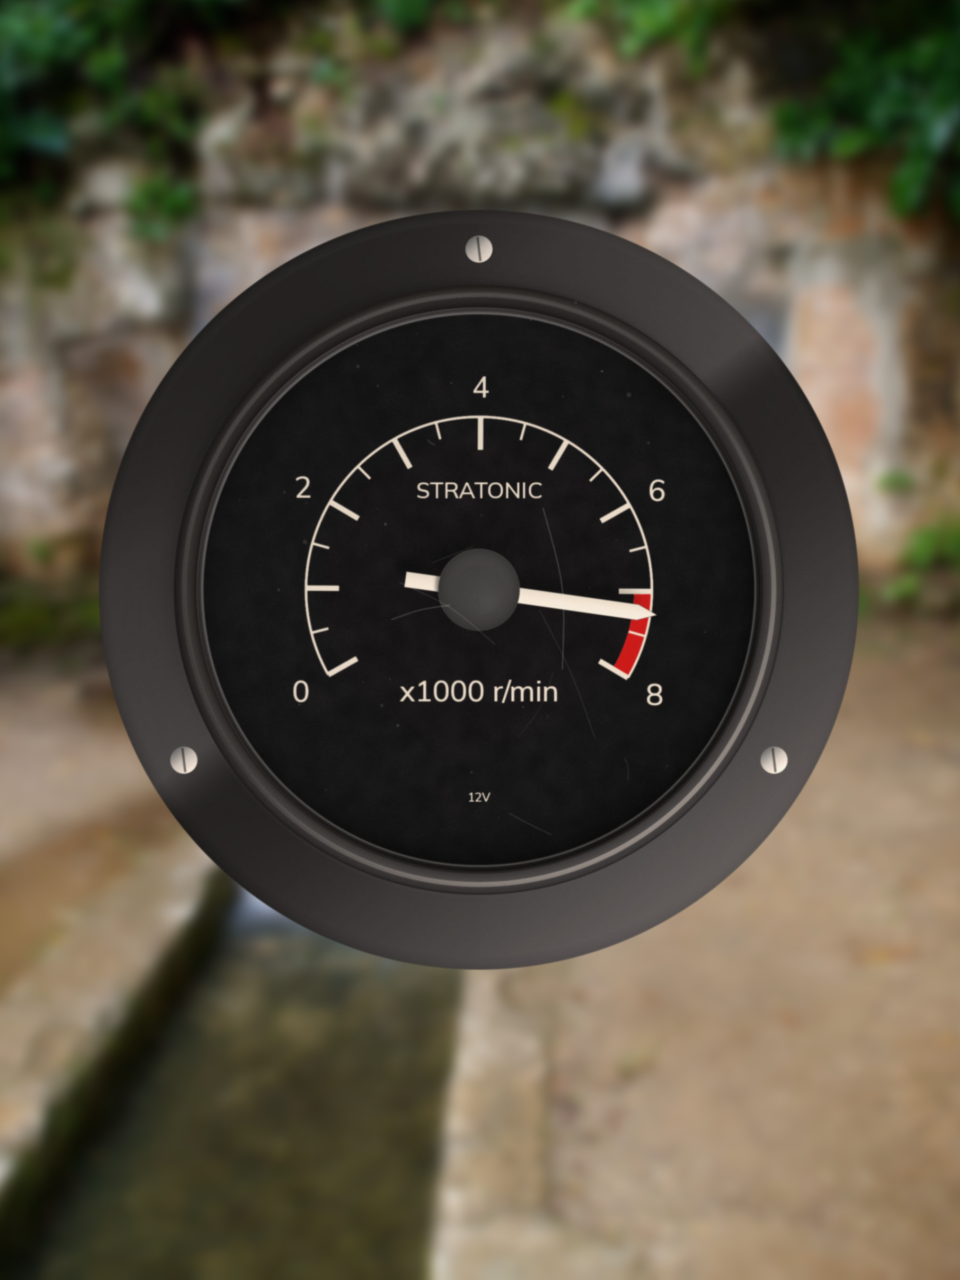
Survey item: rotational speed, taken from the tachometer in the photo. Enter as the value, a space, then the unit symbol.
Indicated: 7250 rpm
